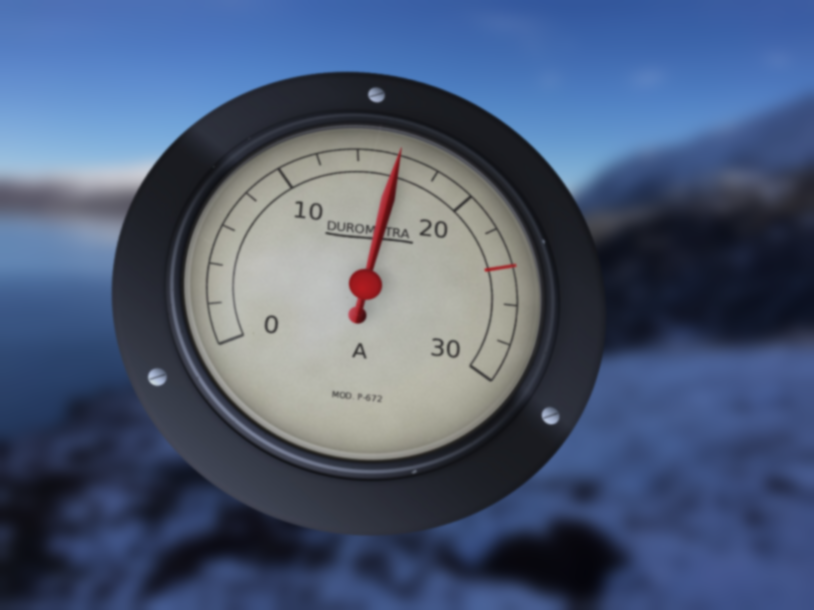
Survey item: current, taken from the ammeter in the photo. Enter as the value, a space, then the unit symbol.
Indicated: 16 A
